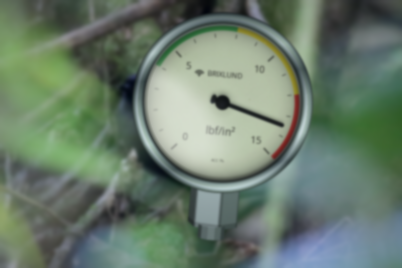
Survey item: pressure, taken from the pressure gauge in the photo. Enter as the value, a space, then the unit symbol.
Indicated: 13.5 psi
